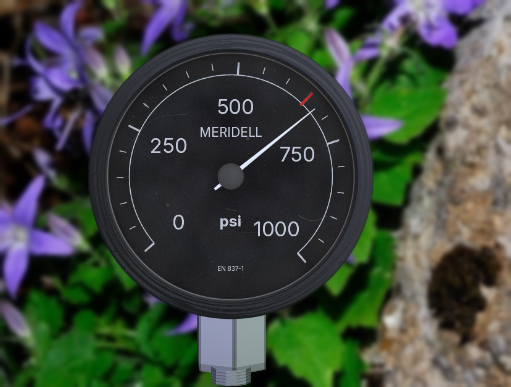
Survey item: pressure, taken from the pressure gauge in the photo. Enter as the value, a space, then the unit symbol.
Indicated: 675 psi
